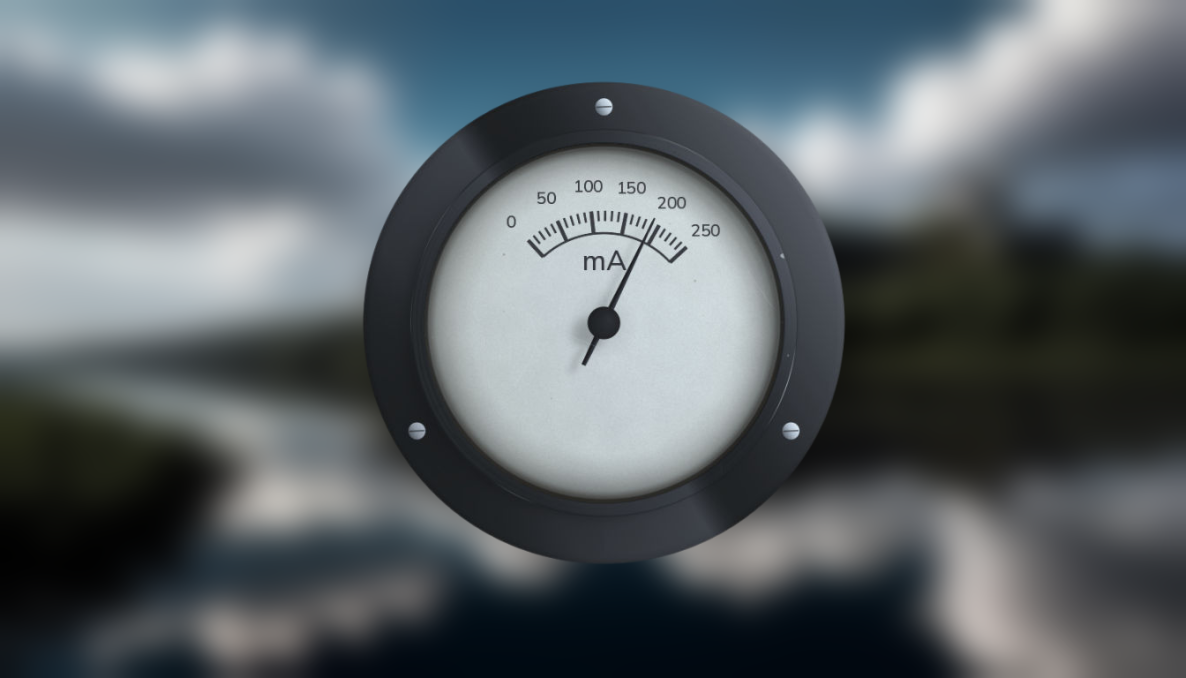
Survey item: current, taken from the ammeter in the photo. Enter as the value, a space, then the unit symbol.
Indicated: 190 mA
